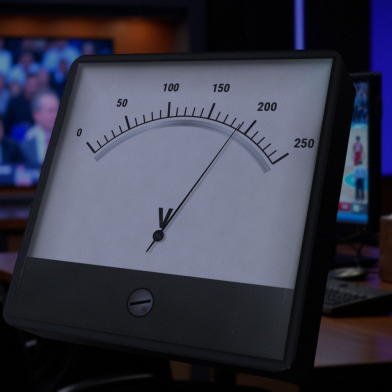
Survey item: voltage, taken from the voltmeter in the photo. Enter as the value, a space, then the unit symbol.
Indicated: 190 V
